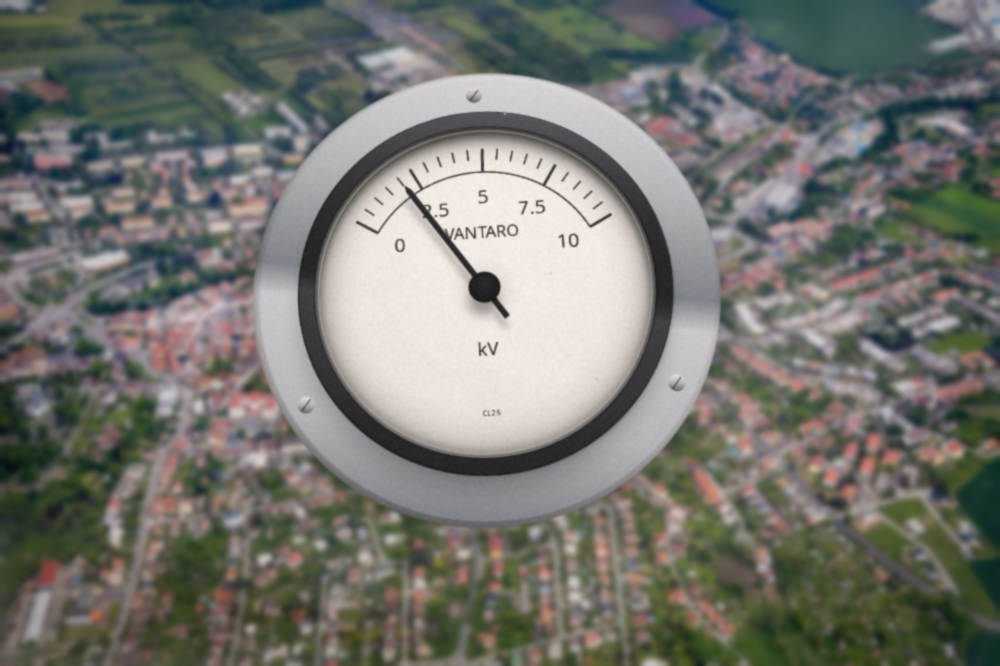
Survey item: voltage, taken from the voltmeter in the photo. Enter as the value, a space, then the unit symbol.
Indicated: 2 kV
